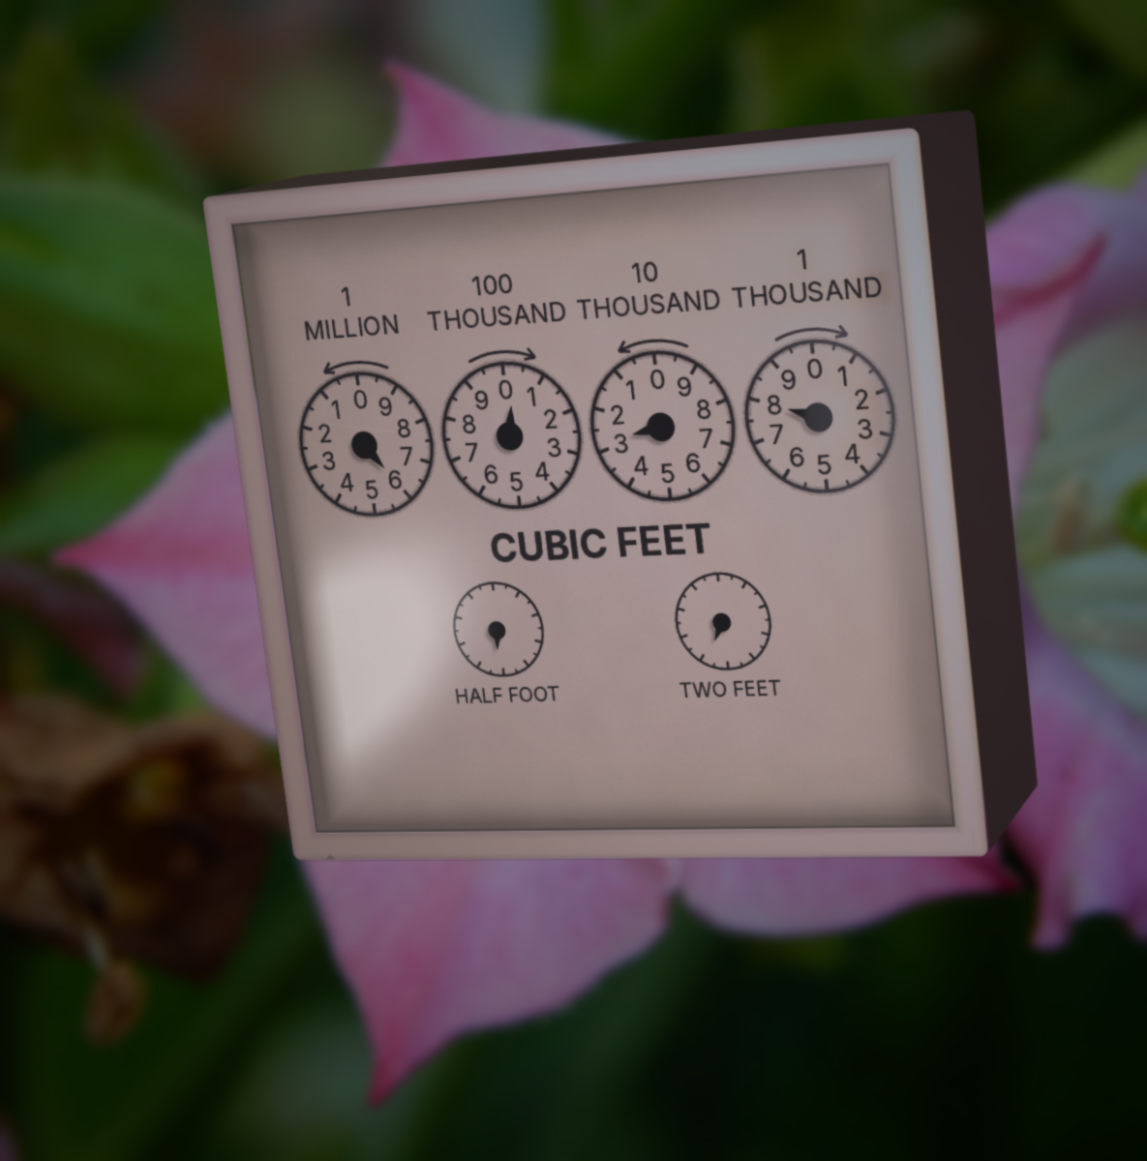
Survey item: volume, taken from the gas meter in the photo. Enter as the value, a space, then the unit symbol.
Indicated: 602800 ft³
